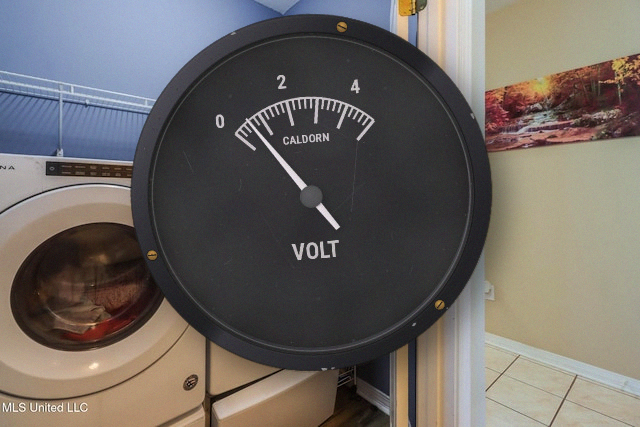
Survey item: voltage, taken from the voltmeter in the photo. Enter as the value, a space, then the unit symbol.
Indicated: 0.6 V
